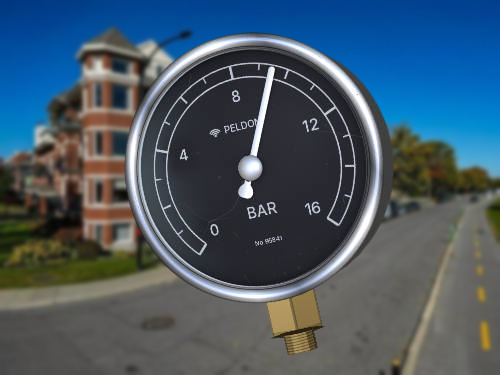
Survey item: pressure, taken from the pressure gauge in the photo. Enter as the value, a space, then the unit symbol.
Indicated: 9.5 bar
